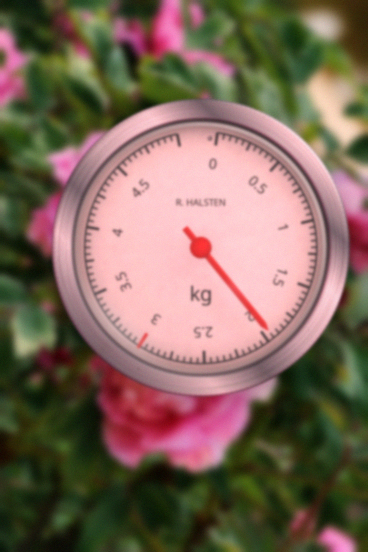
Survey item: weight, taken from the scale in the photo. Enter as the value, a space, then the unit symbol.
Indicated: 1.95 kg
